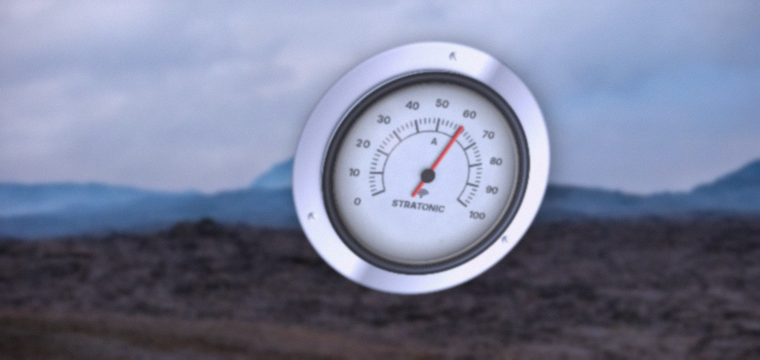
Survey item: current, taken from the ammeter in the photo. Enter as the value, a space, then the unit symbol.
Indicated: 60 A
